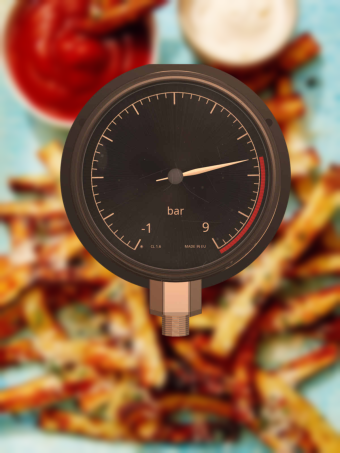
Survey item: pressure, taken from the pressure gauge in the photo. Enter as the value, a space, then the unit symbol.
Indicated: 6.6 bar
